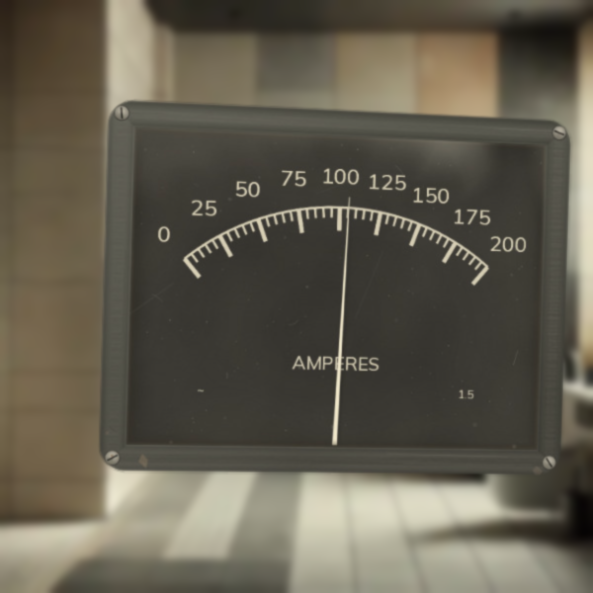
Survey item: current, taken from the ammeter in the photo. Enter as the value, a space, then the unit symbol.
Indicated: 105 A
